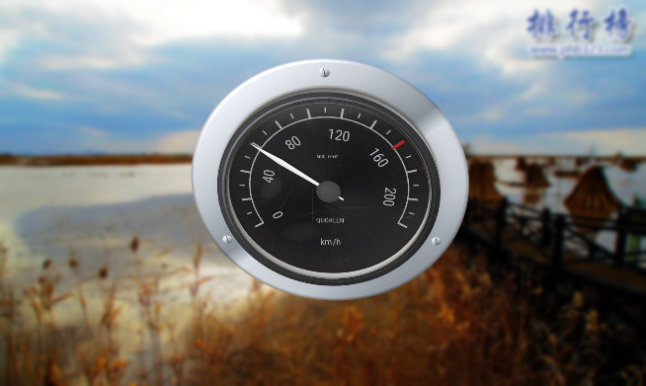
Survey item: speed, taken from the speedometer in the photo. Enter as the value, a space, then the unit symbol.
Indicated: 60 km/h
